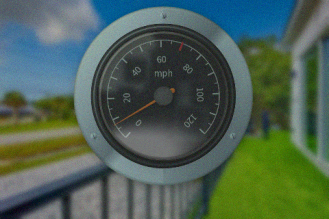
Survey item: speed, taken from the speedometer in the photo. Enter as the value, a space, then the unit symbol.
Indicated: 7.5 mph
